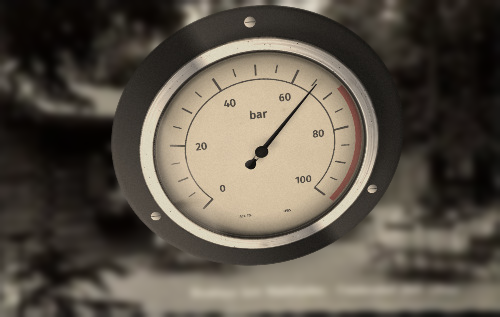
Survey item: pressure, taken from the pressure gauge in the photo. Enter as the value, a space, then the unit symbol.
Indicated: 65 bar
